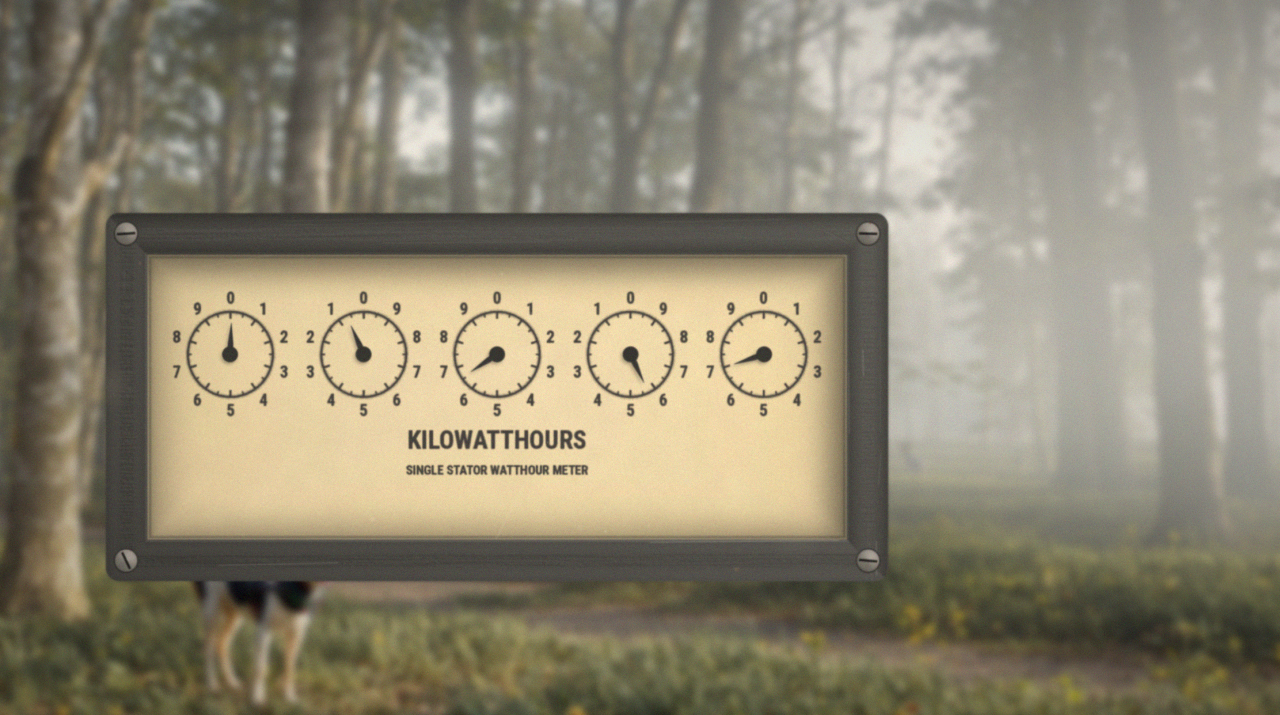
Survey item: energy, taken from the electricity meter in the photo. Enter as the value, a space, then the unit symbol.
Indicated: 657 kWh
